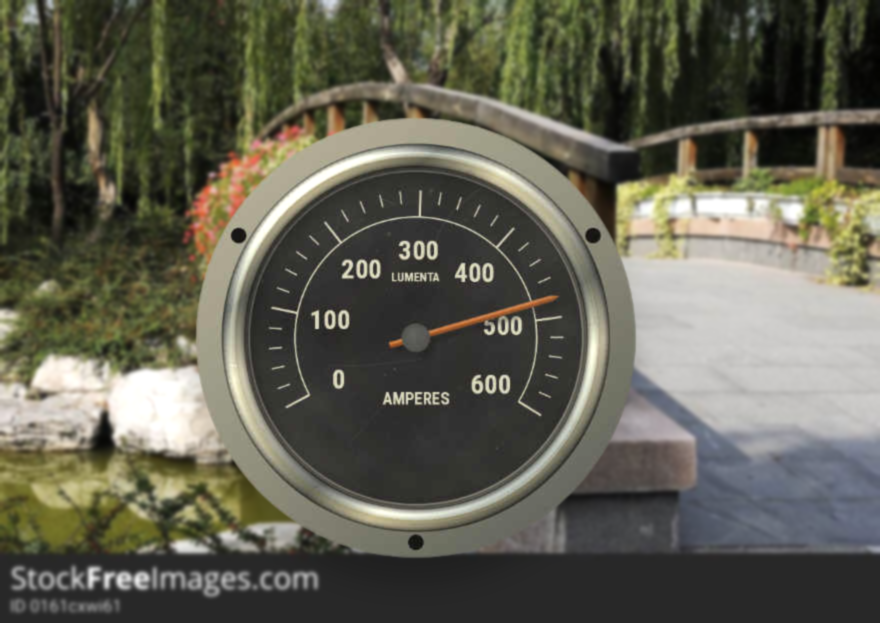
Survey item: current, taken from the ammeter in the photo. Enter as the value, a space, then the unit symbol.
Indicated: 480 A
